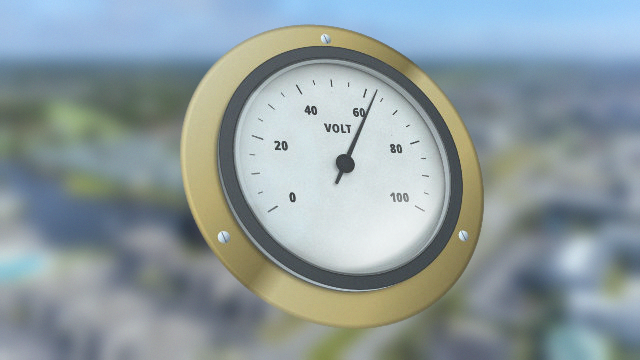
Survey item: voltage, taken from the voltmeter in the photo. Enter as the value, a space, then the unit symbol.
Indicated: 62.5 V
